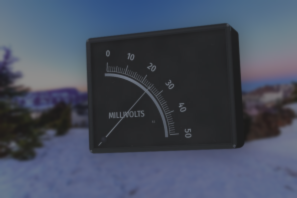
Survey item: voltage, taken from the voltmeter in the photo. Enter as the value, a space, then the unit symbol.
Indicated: 25 mV
